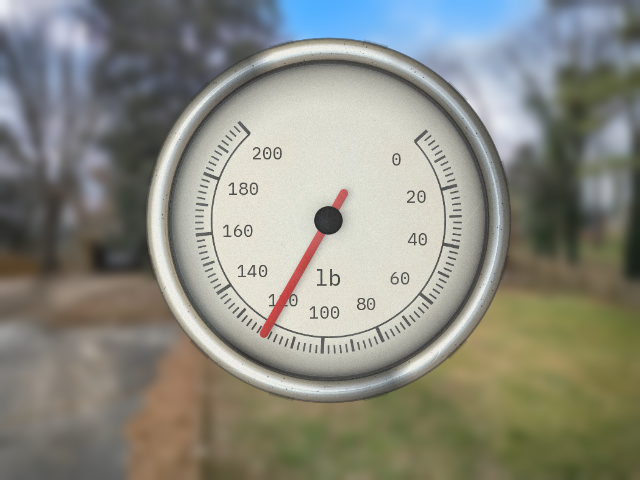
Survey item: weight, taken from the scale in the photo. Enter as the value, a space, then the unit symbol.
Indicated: 120 lb
